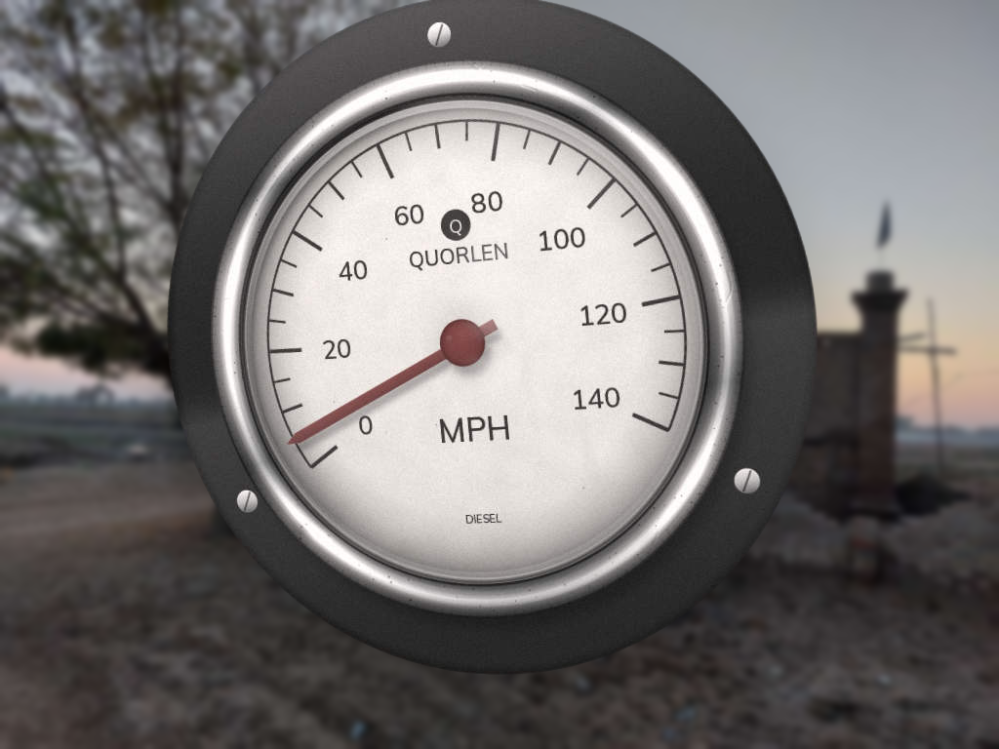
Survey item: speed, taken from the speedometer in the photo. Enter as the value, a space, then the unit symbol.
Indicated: 5 mph
